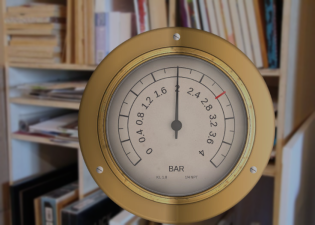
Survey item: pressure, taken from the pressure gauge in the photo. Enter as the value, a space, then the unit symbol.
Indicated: 2 bar
